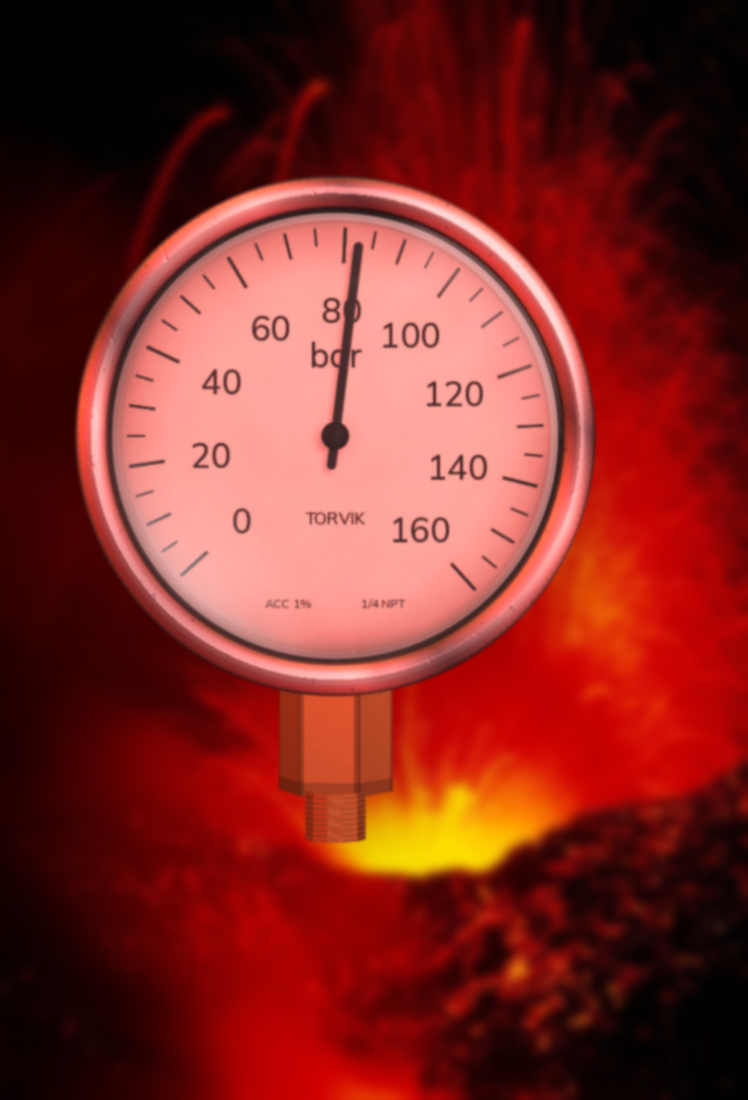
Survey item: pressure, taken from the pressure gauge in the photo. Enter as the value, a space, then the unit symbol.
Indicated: 82.5 bar
